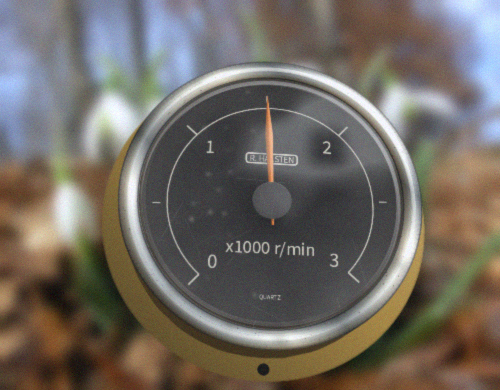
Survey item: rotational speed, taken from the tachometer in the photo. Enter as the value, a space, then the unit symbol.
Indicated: 1500 rpm
